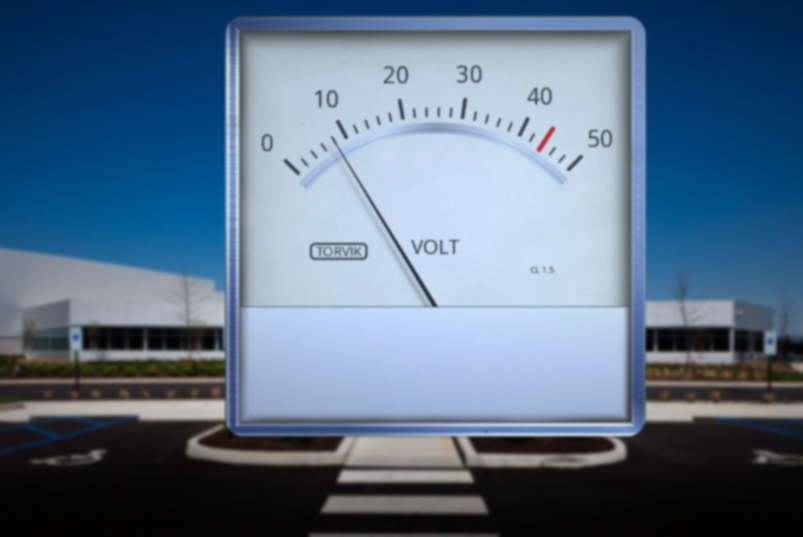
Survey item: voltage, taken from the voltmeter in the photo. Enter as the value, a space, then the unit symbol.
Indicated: 8 V
